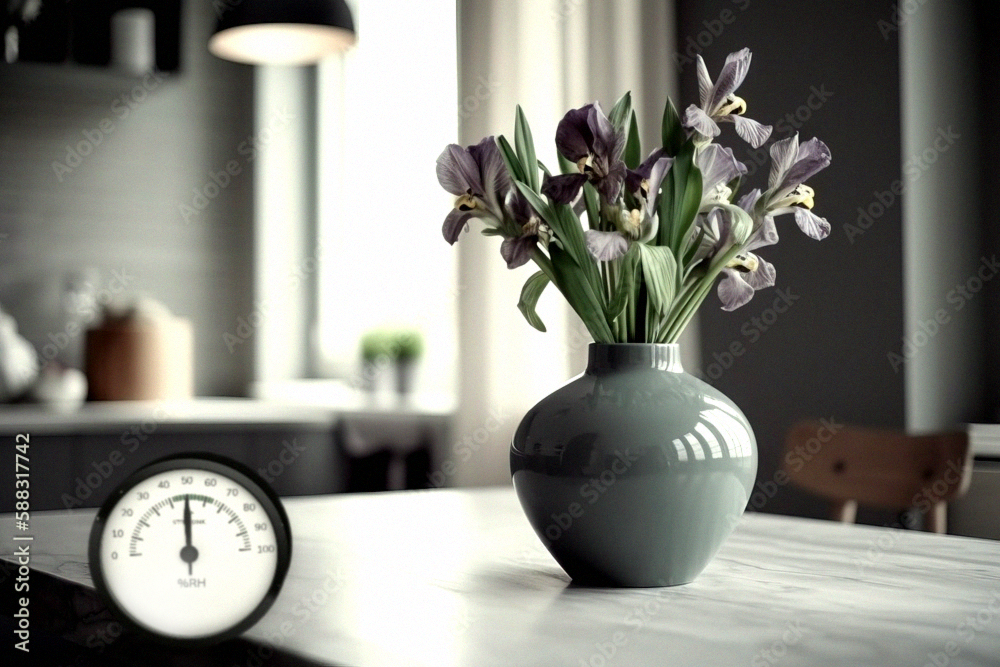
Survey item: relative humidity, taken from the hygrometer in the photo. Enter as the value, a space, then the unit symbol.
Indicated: 50 %
